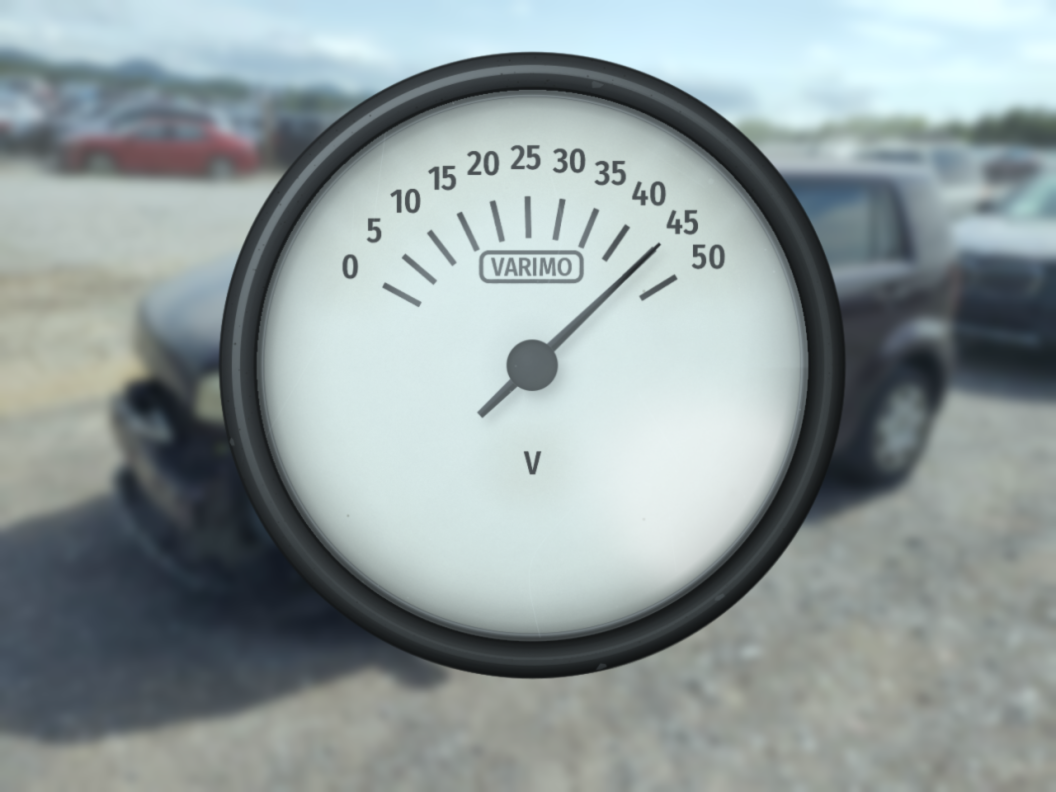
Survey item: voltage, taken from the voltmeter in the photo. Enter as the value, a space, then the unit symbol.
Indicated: 45 V
